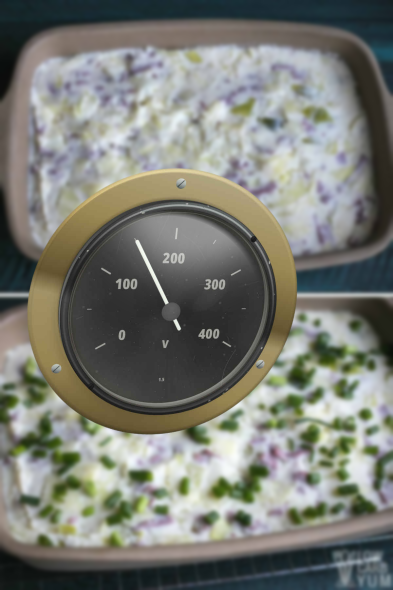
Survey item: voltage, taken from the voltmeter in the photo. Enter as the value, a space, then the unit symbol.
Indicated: 150 V
